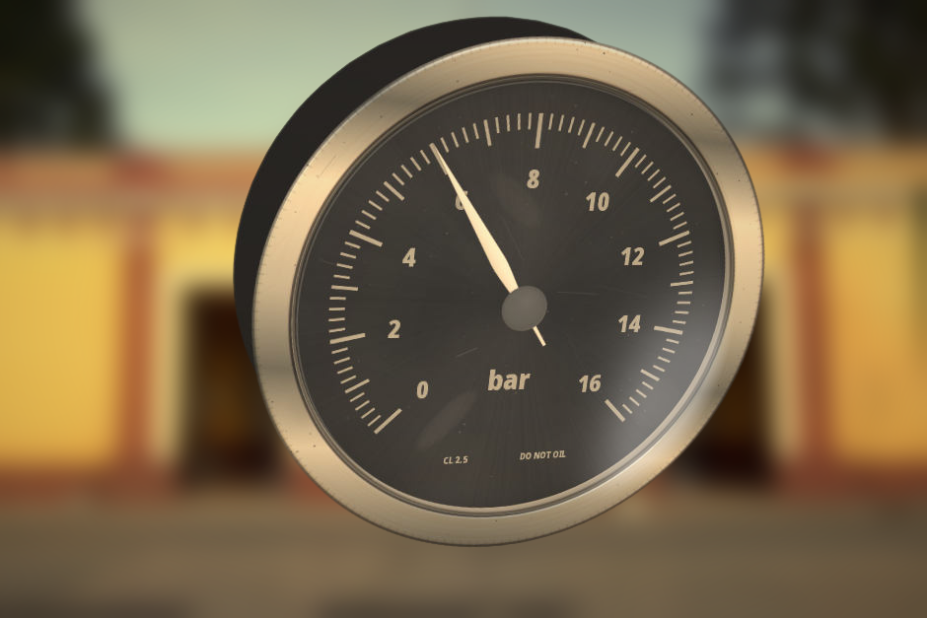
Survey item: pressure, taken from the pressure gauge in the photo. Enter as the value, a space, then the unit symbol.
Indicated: 6 bar
